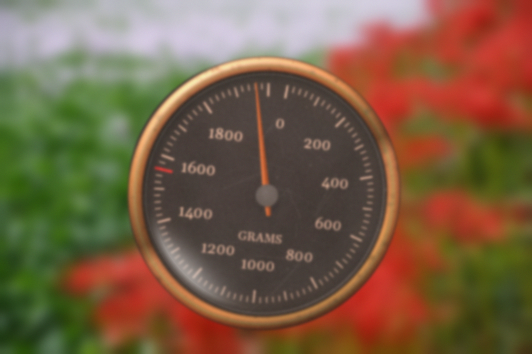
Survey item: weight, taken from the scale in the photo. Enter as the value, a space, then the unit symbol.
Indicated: 1960 g
